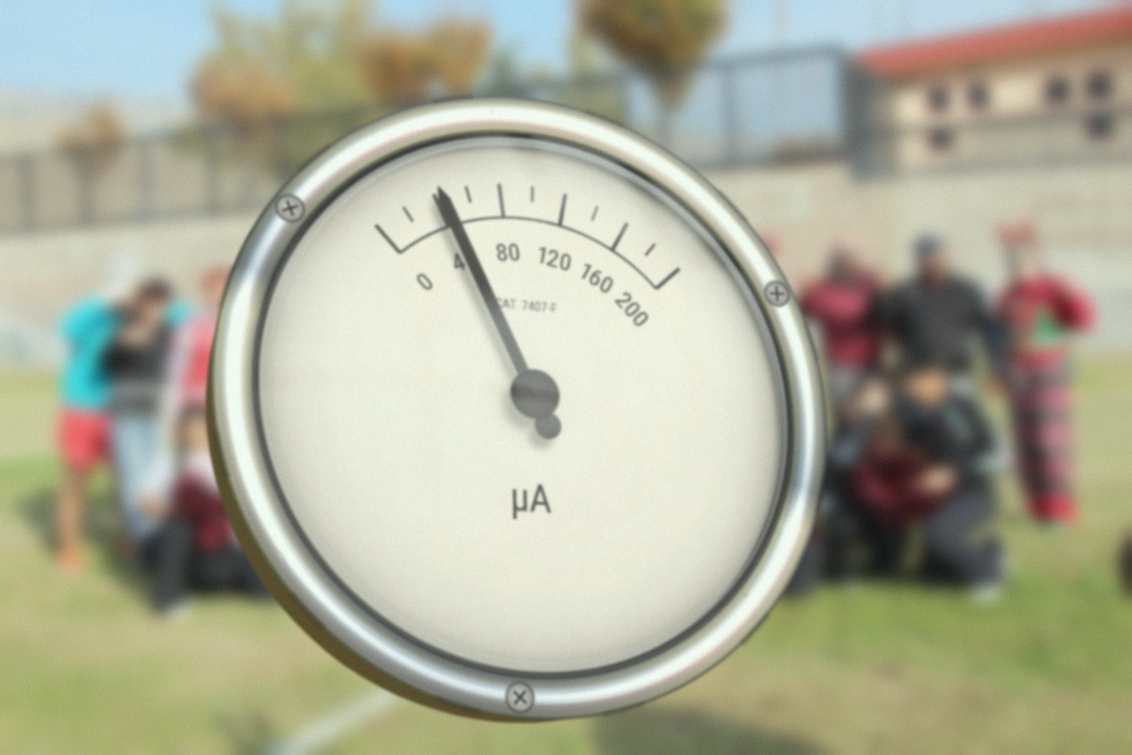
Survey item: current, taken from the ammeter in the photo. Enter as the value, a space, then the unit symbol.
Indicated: 40 µA
